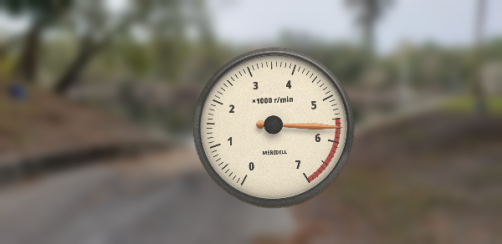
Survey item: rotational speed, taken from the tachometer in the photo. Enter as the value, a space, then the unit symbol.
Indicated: 5700 rpm
